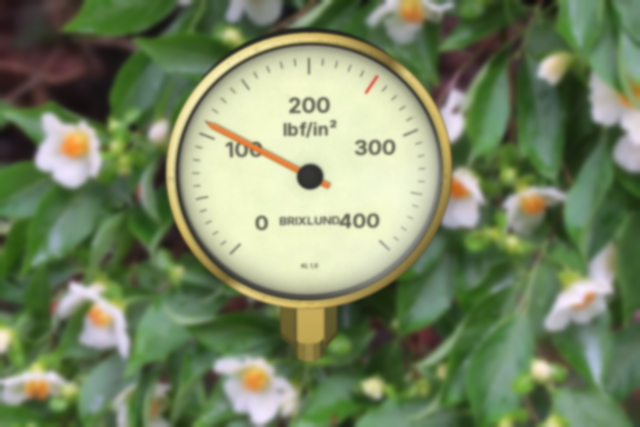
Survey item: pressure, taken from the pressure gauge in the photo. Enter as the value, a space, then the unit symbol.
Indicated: 110 psi
